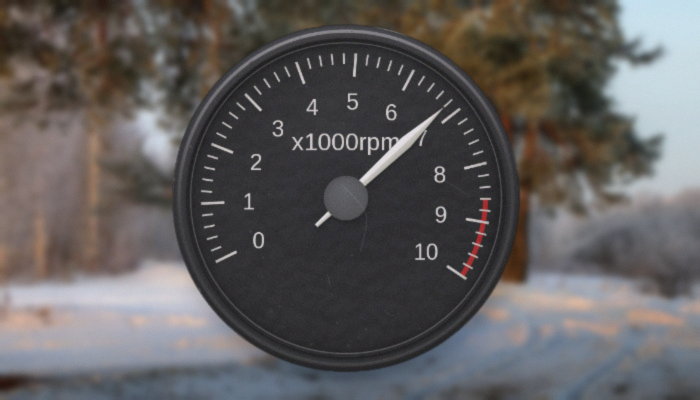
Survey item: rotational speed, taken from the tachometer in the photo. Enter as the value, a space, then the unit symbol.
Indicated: 6800 rpm
